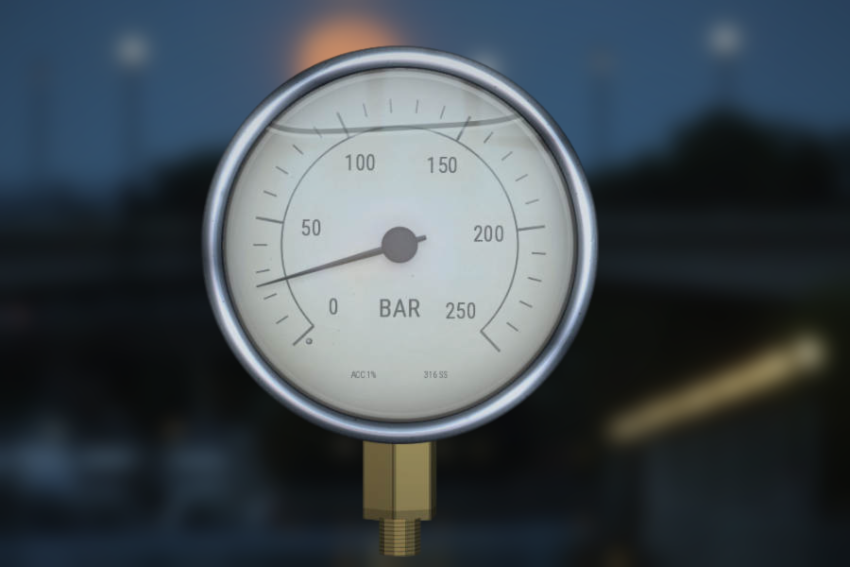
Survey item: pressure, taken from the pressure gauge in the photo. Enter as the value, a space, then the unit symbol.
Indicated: 25 bar
